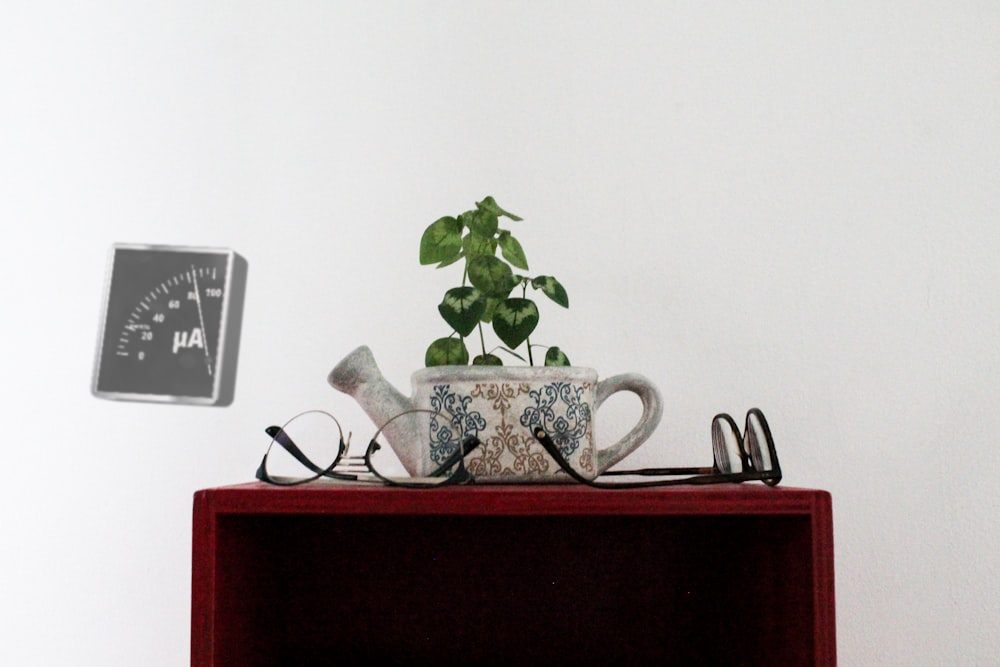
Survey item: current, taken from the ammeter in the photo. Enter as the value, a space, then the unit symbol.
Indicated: 85 µA
